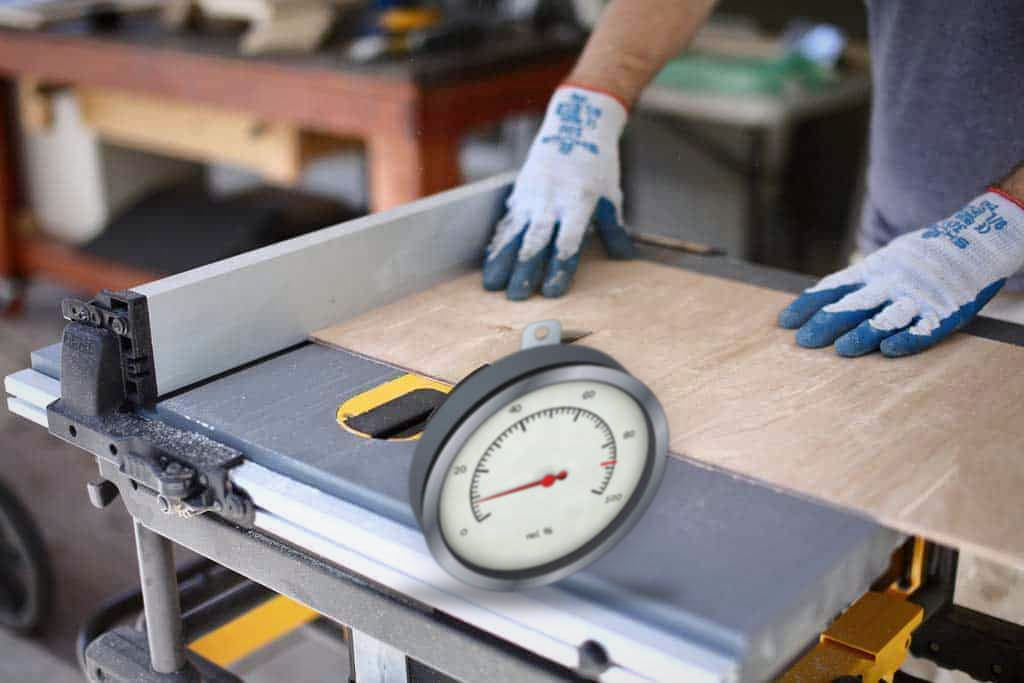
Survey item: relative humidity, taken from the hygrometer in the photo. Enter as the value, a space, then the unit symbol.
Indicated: 10 %
